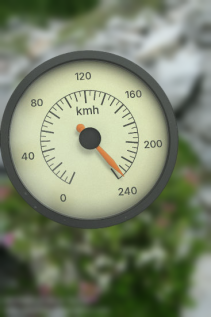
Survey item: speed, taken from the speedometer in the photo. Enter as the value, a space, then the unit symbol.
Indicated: 235 km/h
